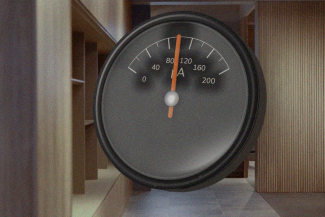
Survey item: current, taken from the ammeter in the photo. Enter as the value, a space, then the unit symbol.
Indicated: 100 µA
